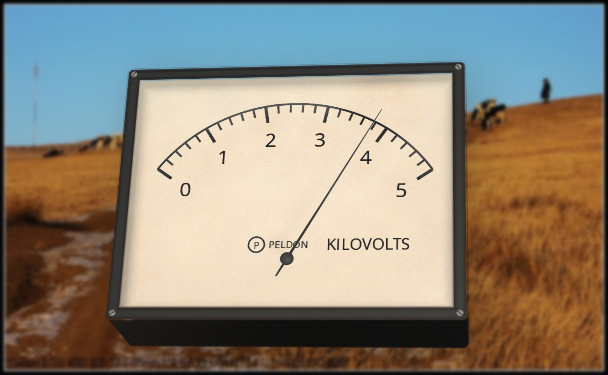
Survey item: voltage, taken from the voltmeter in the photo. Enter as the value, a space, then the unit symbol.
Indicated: 3.8 kV
